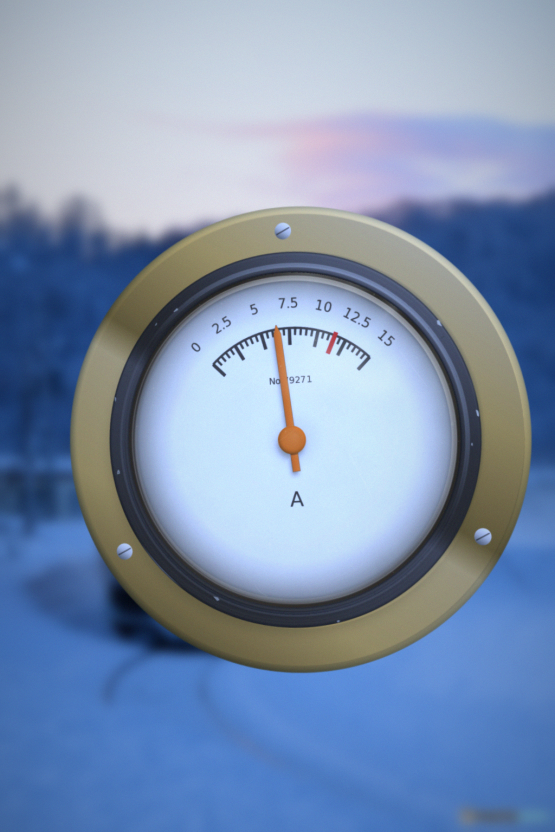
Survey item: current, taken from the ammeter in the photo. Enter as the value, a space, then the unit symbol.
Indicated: 6.5 A
